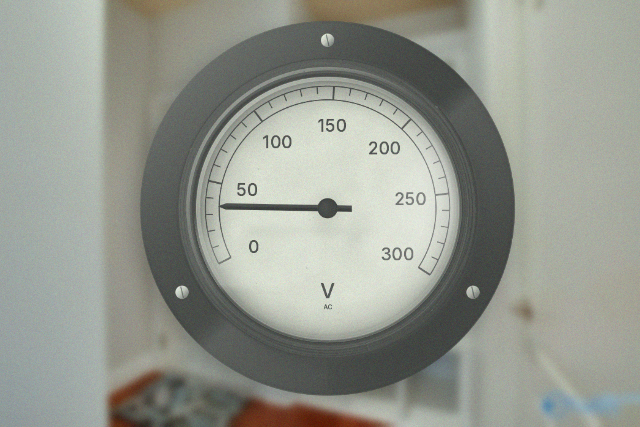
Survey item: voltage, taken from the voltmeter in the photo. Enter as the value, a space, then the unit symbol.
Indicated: 35 V
